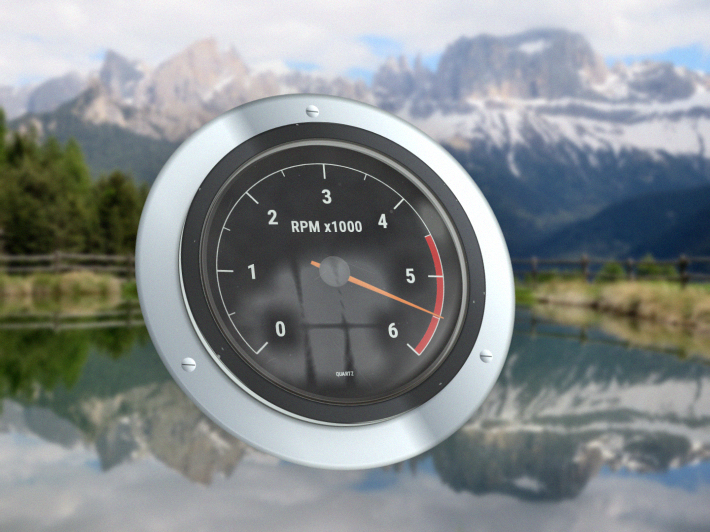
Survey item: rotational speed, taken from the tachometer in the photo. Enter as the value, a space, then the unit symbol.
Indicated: 5500 rpm
